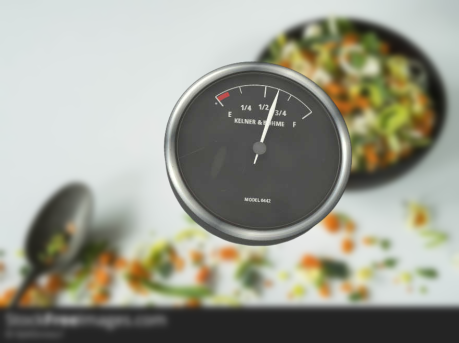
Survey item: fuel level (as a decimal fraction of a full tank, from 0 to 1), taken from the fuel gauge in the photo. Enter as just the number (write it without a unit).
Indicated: 0.625
